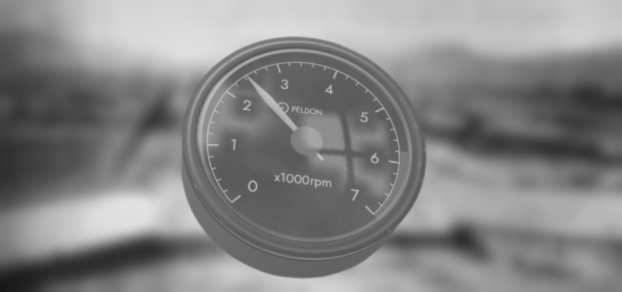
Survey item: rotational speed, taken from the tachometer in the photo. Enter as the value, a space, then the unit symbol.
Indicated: 2400 rpm
